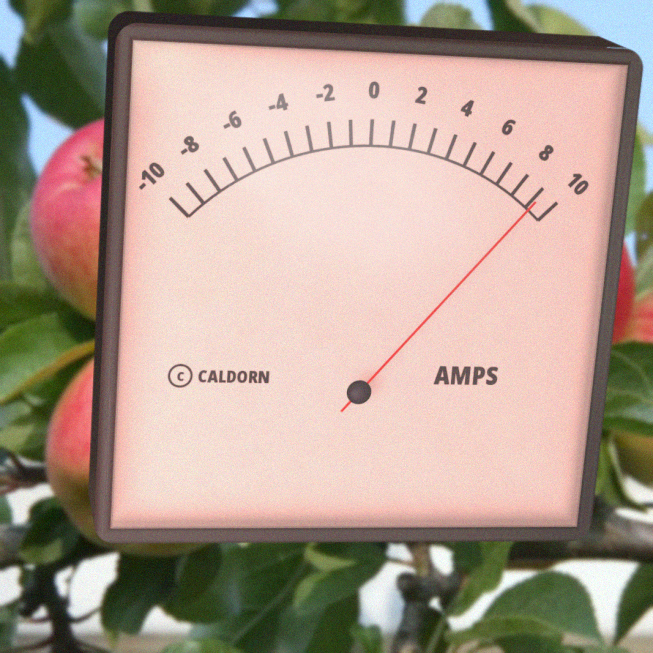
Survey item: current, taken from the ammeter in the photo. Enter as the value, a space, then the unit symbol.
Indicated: 9 A
